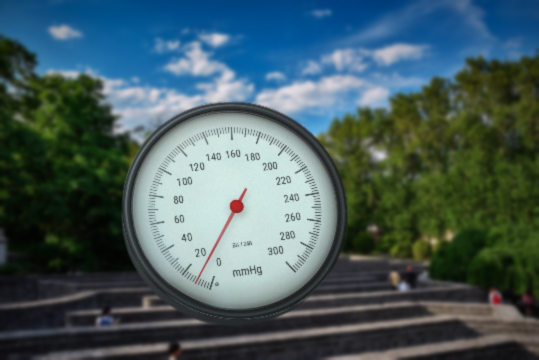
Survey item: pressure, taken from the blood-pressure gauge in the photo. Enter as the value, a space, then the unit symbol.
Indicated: 10 mmHg
